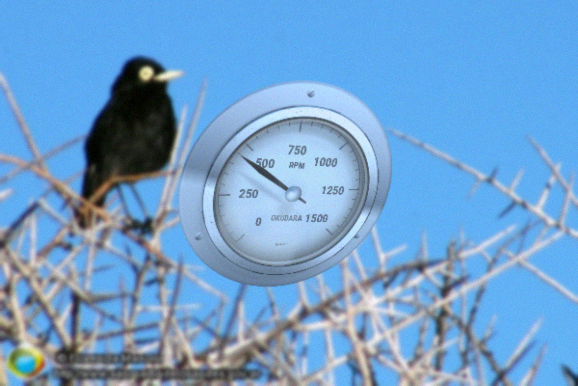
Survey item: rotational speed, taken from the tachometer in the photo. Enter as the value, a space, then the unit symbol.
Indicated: 450 rpm
